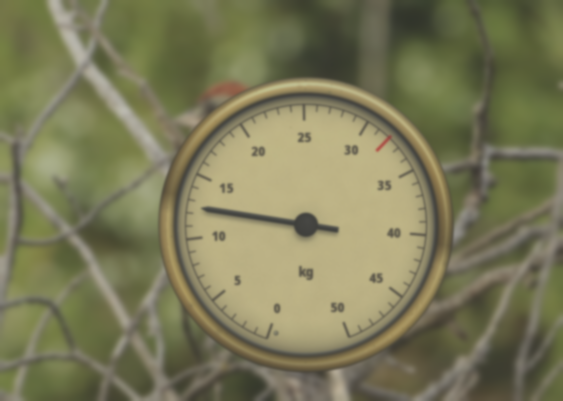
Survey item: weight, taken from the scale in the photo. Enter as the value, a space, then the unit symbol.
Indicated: 12.5 kg
